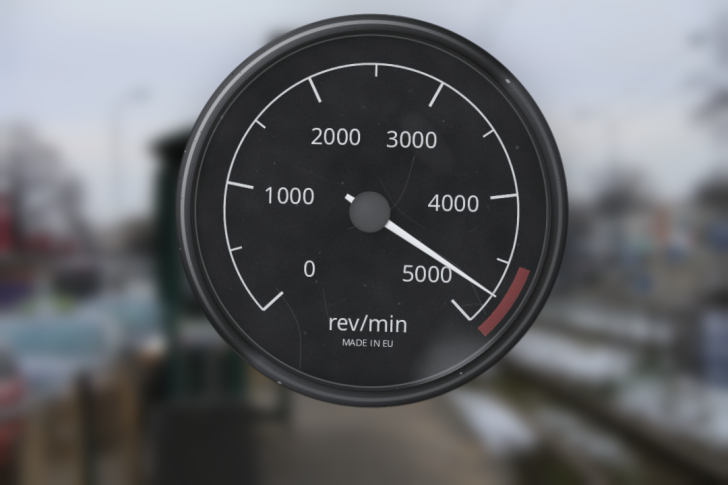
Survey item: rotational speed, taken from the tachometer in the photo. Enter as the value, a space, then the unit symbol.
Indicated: 4750 rpm
